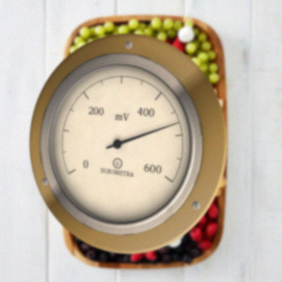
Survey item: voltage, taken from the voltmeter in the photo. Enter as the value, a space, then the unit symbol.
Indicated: 475 mV
